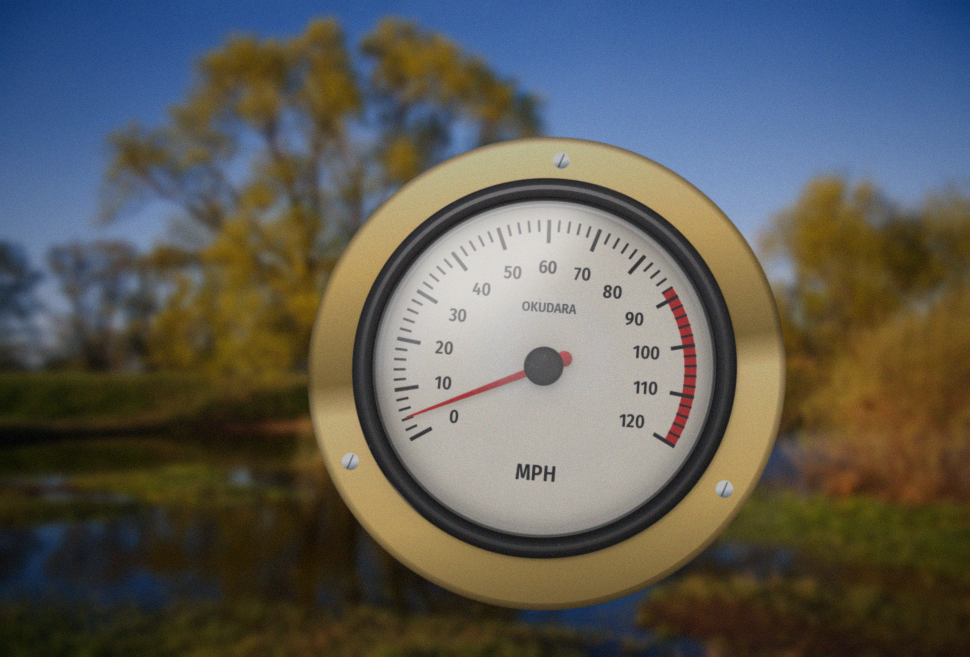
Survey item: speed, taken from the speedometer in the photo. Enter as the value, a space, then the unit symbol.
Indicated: 4 mph
